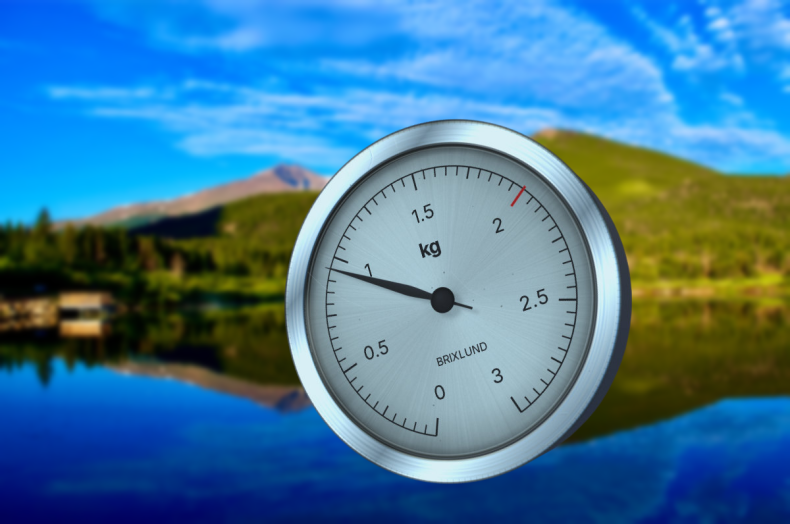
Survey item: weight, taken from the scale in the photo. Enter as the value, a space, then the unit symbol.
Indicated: 0.95 kg
